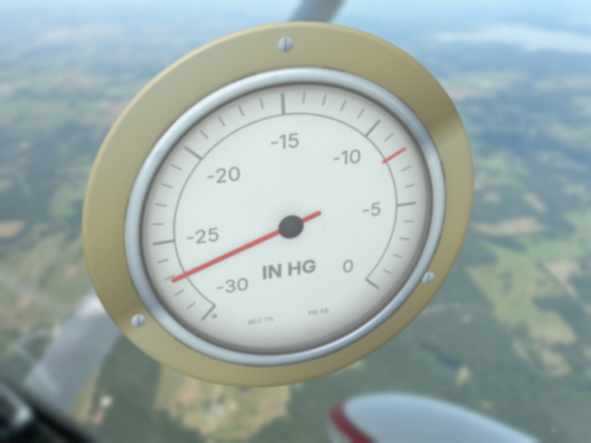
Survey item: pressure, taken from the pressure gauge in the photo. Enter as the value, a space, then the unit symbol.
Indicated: -27 inHg
